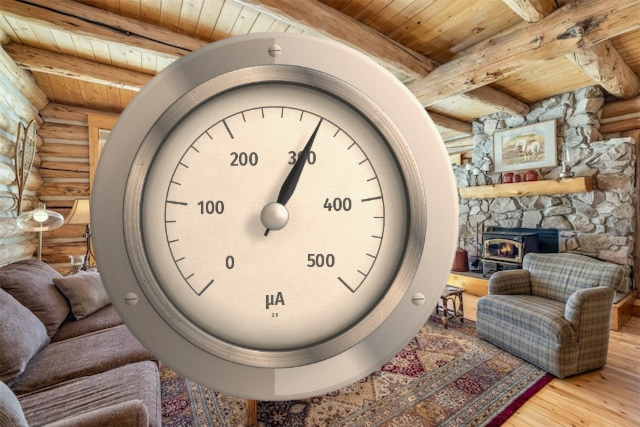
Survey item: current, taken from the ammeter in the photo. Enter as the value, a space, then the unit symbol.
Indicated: 300 µA
